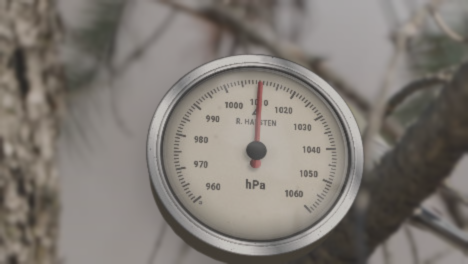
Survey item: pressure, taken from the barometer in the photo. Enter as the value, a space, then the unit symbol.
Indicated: 1010 hPa
